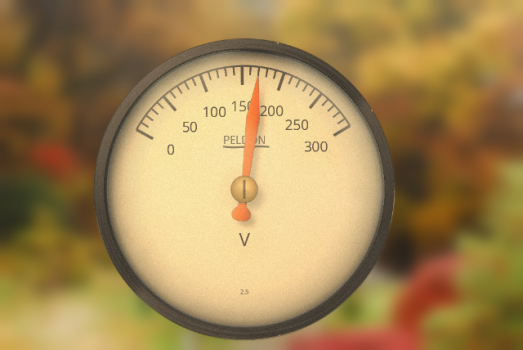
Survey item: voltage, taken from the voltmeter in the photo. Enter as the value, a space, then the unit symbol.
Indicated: 170 V
